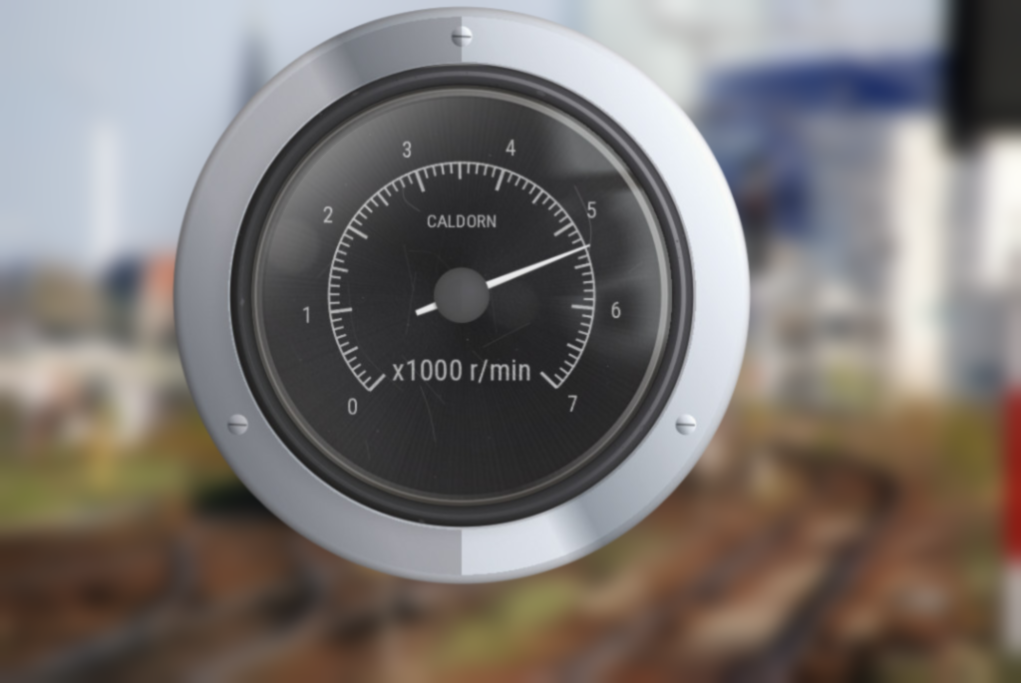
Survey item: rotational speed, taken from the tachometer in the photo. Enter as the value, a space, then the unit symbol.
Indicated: 5300 rpm
